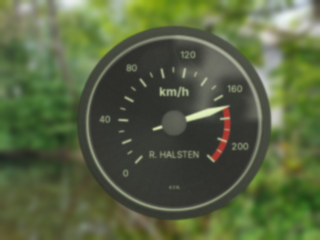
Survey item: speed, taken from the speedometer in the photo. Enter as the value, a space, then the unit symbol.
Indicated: 170 km/h
